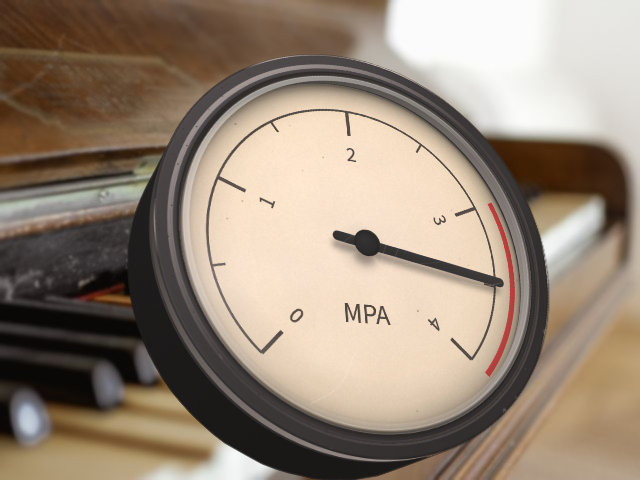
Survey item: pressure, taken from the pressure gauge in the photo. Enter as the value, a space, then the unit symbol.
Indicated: 3.5 MPa
